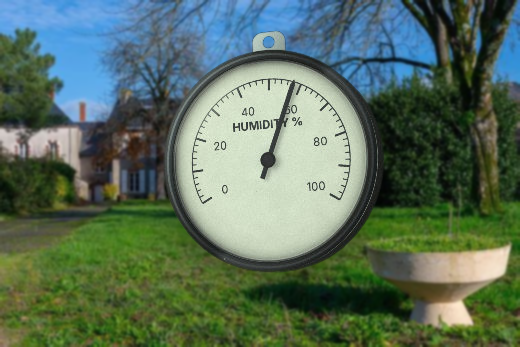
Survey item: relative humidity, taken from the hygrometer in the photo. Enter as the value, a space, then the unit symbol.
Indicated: 58 %
